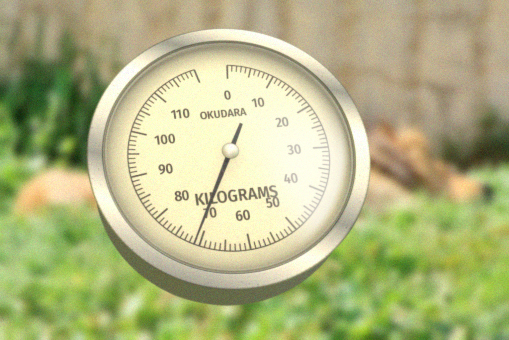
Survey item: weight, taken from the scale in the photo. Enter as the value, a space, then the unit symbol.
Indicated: 71 kg
